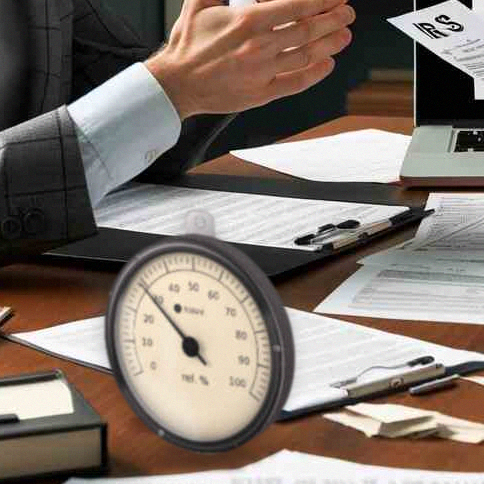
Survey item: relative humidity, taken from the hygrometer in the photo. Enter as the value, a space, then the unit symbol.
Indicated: 30 %
